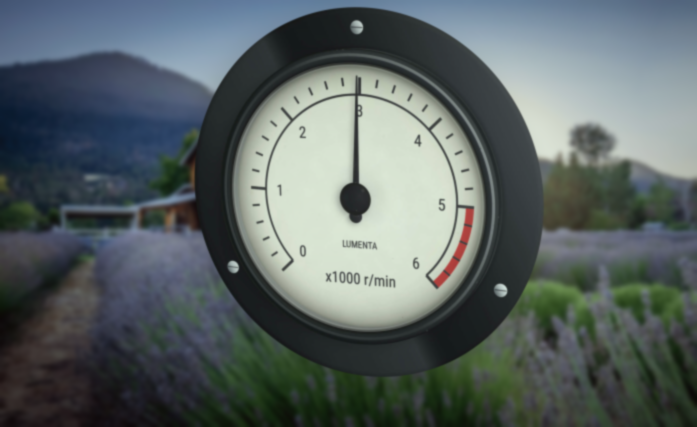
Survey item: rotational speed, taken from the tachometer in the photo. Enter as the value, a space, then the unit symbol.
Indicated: 3000 rpm
